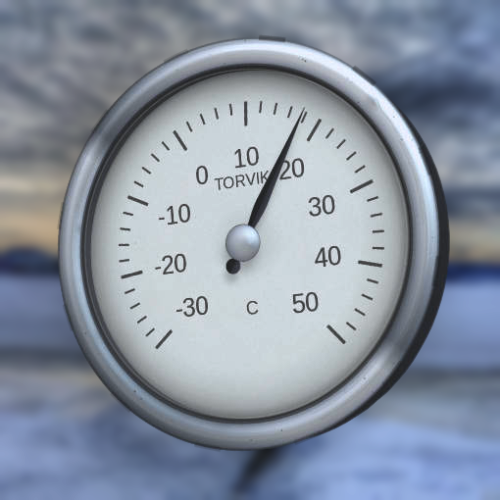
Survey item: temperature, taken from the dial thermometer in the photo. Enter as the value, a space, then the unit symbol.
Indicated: 18 °C
